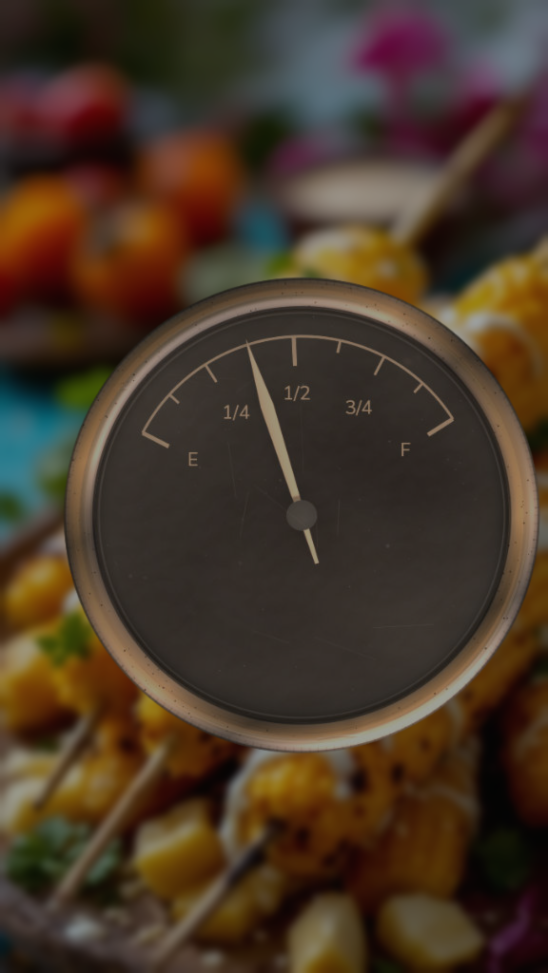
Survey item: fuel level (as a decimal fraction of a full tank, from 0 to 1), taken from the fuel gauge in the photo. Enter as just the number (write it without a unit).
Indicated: 0.375
